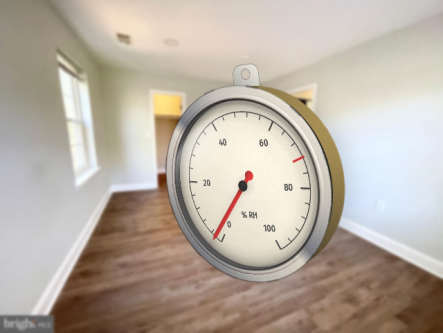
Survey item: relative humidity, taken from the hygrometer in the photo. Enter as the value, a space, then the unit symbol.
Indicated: 2 %
